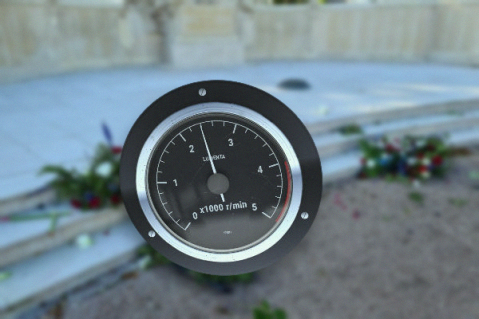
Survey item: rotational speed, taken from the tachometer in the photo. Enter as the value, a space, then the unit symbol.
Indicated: 2400 rpm
